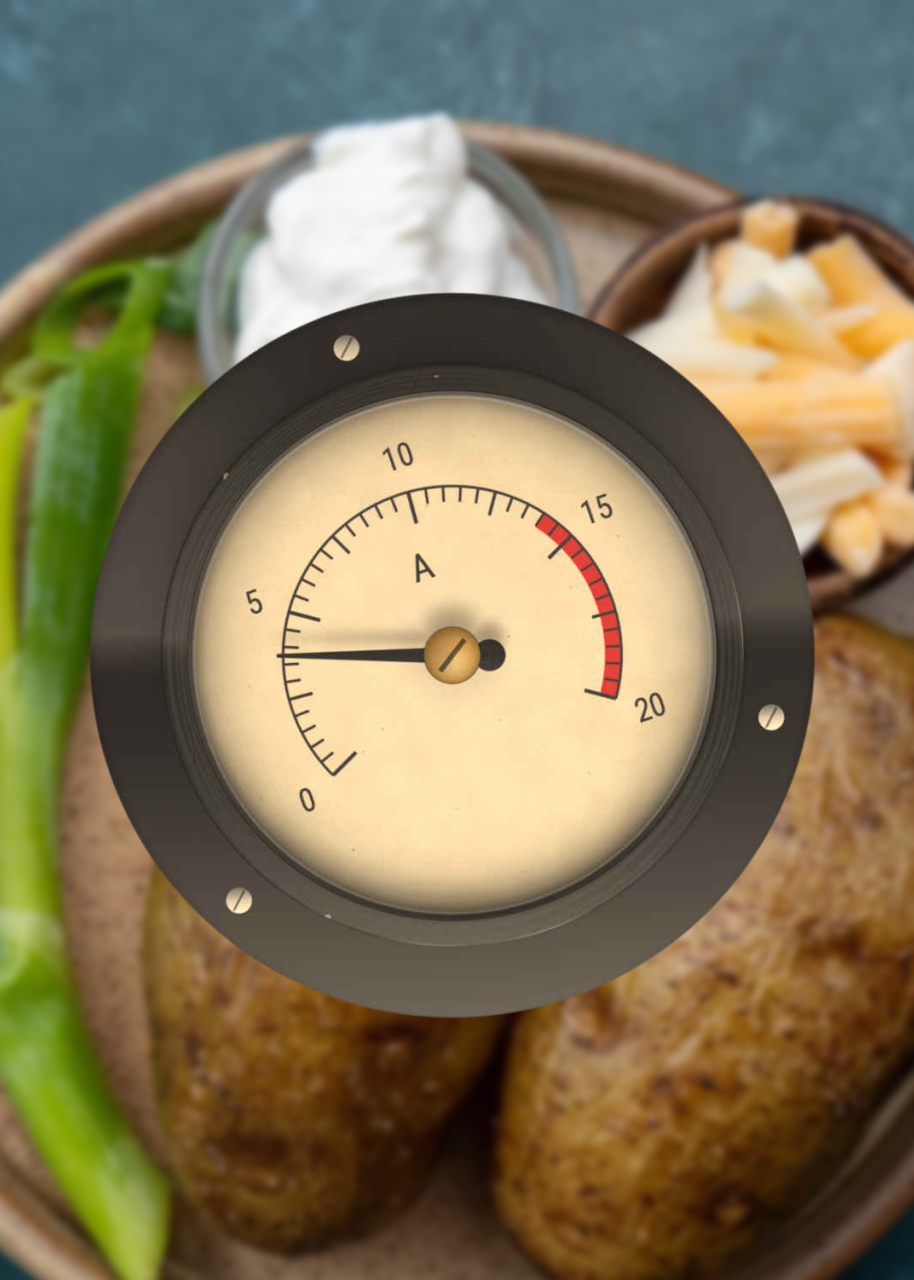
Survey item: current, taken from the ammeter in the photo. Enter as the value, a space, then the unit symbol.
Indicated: 3.75 A
